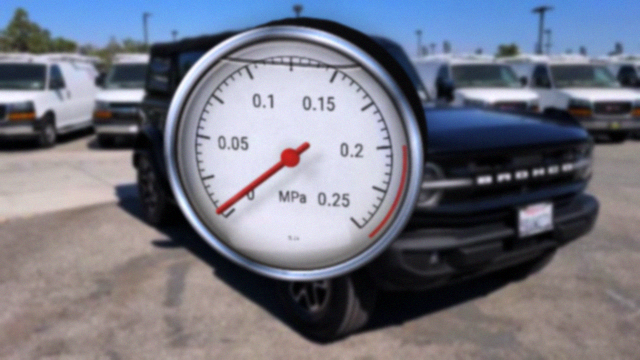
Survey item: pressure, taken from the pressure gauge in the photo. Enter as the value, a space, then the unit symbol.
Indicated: 0.005 MPa
